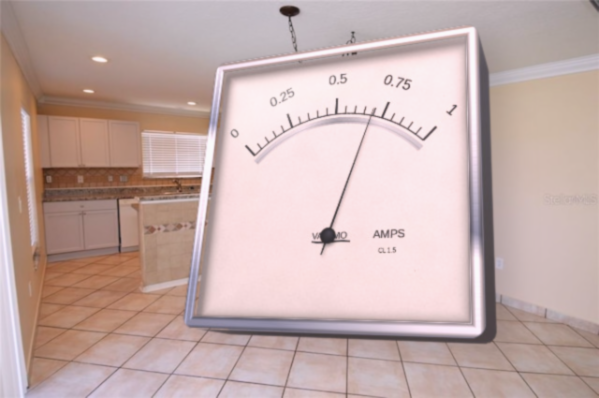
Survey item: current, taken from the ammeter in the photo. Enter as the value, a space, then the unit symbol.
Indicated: 0.7 A
